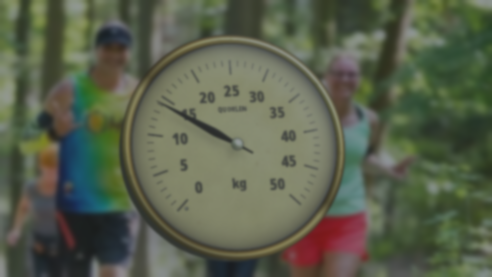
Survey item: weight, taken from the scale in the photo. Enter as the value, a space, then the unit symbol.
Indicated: 14 kg
